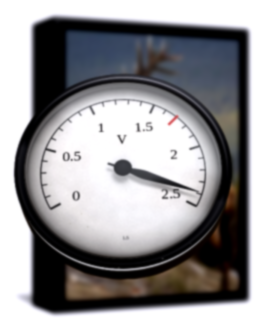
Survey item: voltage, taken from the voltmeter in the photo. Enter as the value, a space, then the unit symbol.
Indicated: 2.4 V
